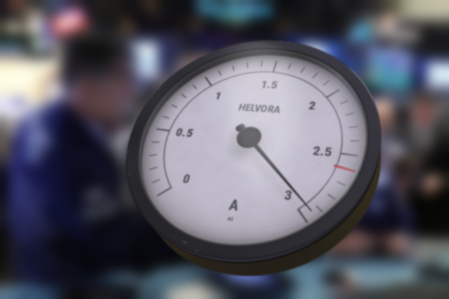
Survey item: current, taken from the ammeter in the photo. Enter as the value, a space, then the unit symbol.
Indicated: 2.95 A
